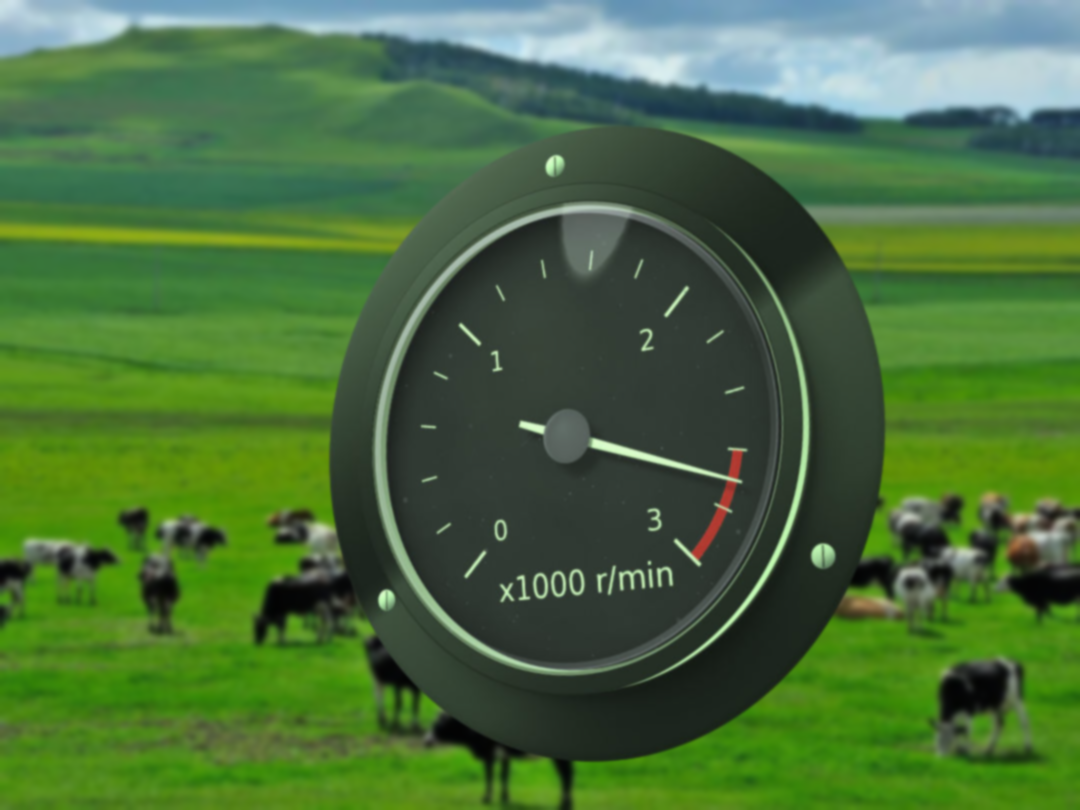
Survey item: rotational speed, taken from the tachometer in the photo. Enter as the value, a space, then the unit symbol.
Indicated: 2700 rpm
